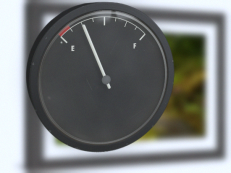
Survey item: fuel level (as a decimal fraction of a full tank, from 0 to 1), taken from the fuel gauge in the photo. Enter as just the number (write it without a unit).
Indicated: 0.25
